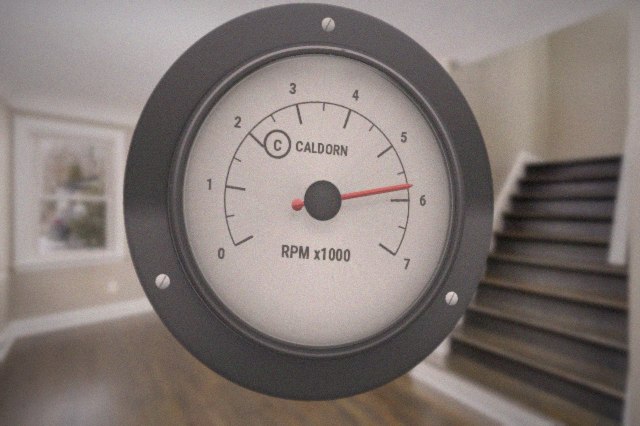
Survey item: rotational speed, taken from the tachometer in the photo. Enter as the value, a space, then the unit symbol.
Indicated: 5750 rpm
